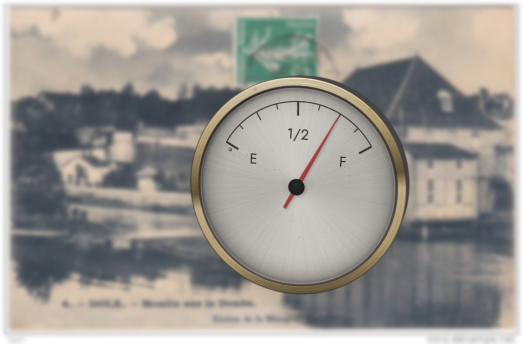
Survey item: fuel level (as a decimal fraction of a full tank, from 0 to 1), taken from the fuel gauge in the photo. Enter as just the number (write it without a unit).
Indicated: 0.75
